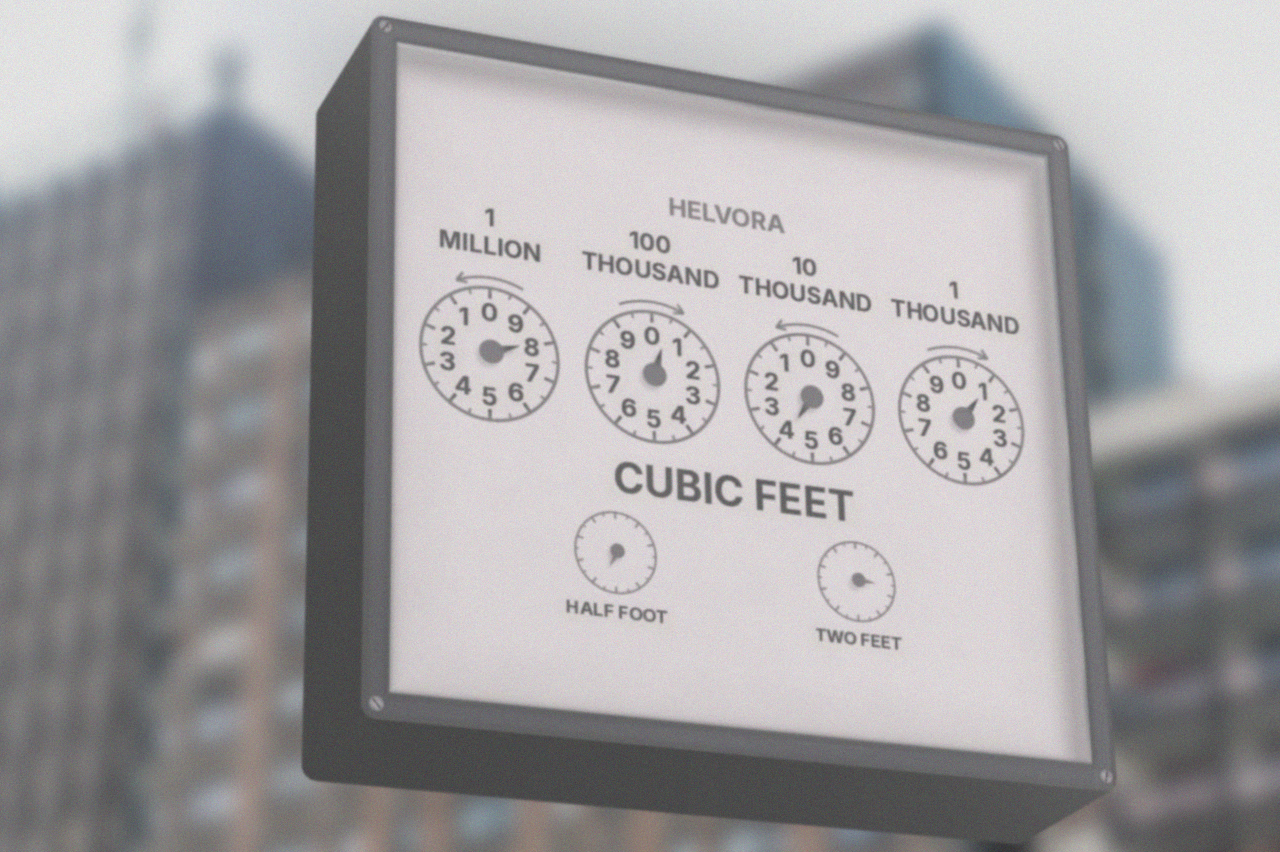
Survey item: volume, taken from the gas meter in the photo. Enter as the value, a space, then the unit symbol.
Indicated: 804100 ft³
